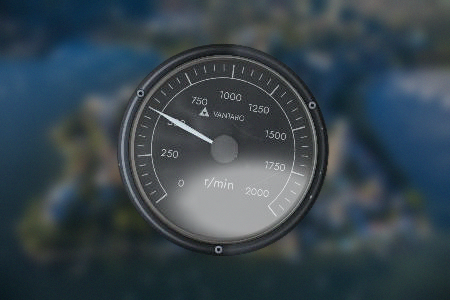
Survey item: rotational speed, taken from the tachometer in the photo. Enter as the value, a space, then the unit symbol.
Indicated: 500 rpm
